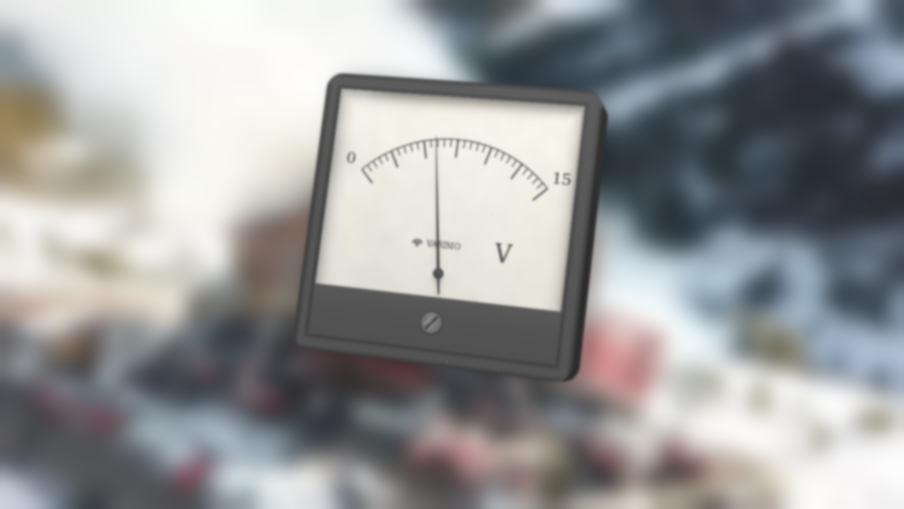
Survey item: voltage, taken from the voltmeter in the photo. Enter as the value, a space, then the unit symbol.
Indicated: 6 V
